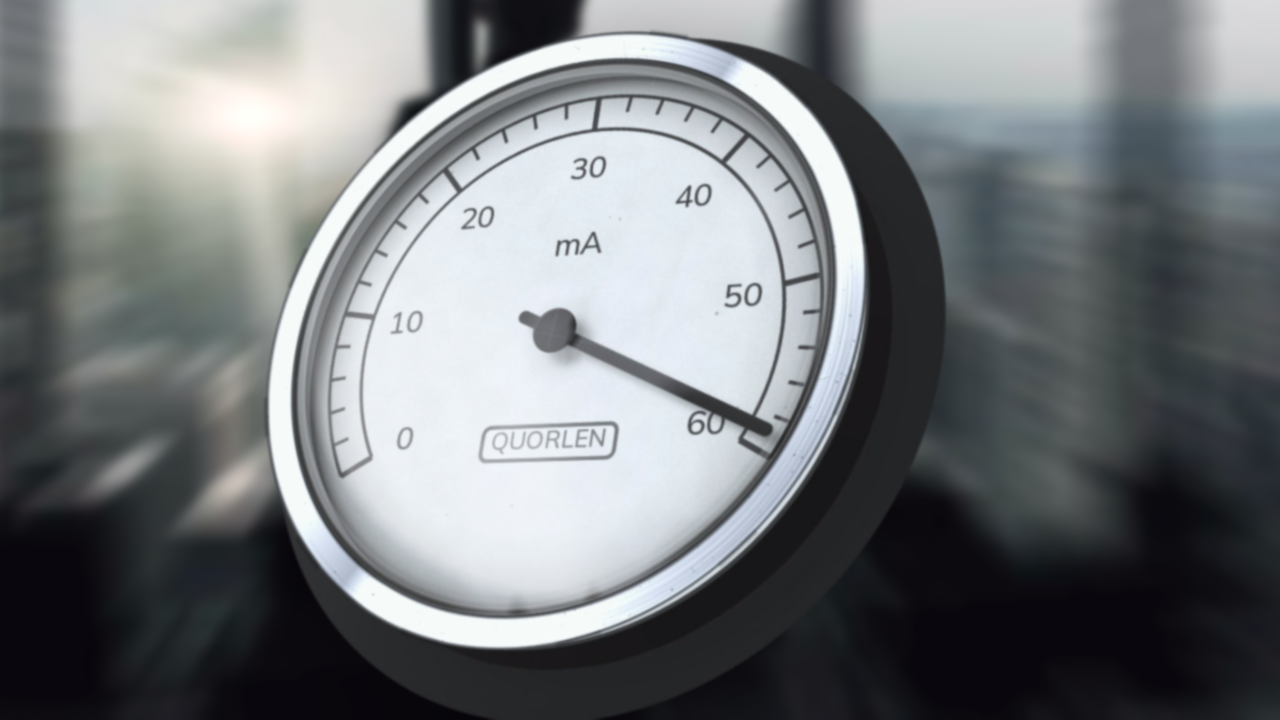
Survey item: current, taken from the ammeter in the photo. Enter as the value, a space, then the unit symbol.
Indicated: 59 mA
